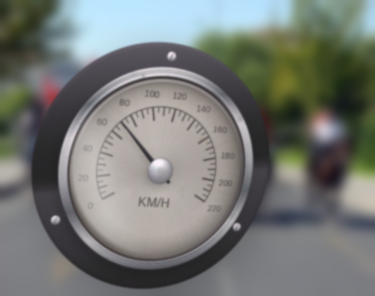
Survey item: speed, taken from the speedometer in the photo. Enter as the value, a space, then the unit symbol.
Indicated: 70 km/h
